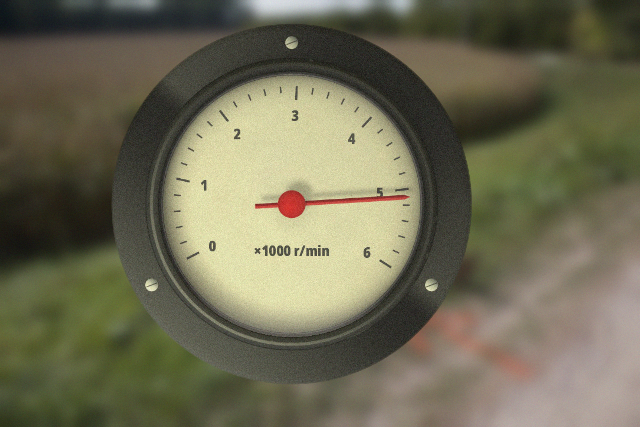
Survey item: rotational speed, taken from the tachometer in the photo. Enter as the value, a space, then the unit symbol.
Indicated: 5100 rpm
